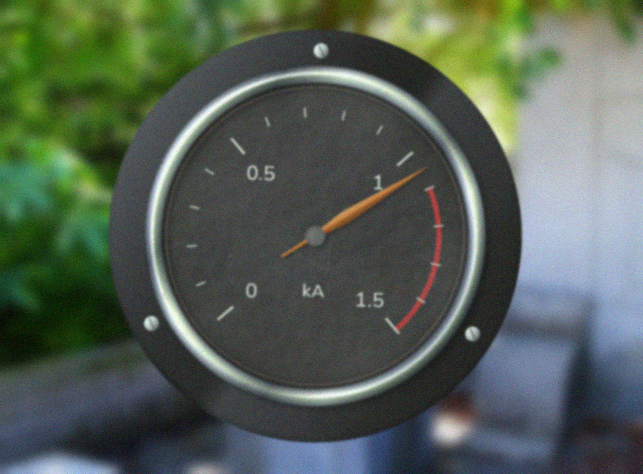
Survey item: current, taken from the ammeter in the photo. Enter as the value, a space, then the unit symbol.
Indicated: 1.05 kA
